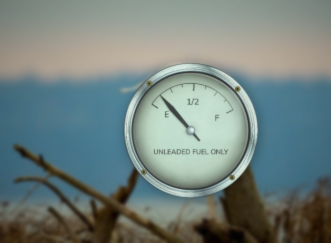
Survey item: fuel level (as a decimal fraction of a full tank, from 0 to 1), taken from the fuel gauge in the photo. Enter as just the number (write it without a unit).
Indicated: 0.125
